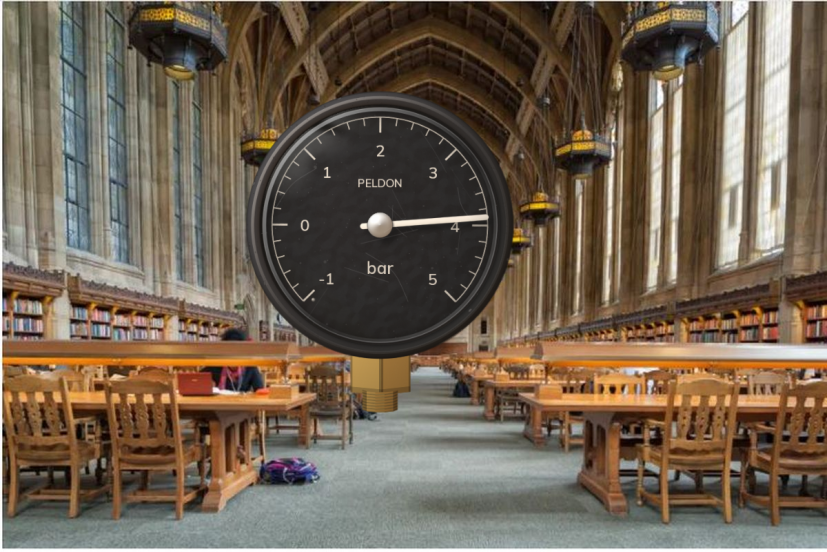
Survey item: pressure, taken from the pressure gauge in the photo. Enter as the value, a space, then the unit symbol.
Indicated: 3.9 bar
